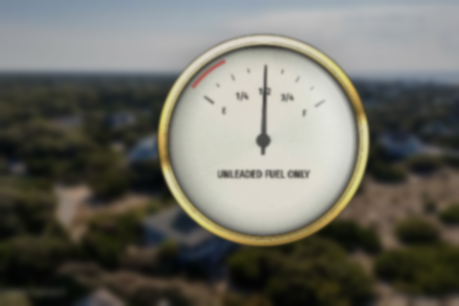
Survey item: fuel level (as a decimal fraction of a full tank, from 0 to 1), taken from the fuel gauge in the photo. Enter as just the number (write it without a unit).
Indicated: 0.5
